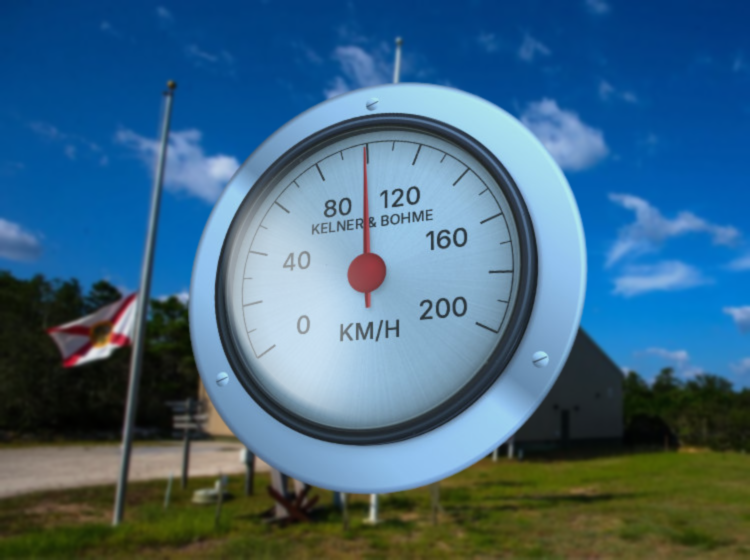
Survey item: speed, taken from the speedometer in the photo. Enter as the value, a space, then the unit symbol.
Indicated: 100 km/h
